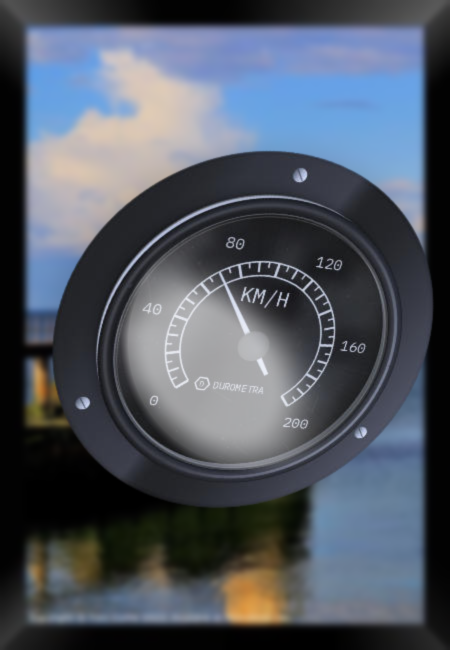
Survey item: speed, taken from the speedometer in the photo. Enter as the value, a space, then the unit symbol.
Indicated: 70 km/h
